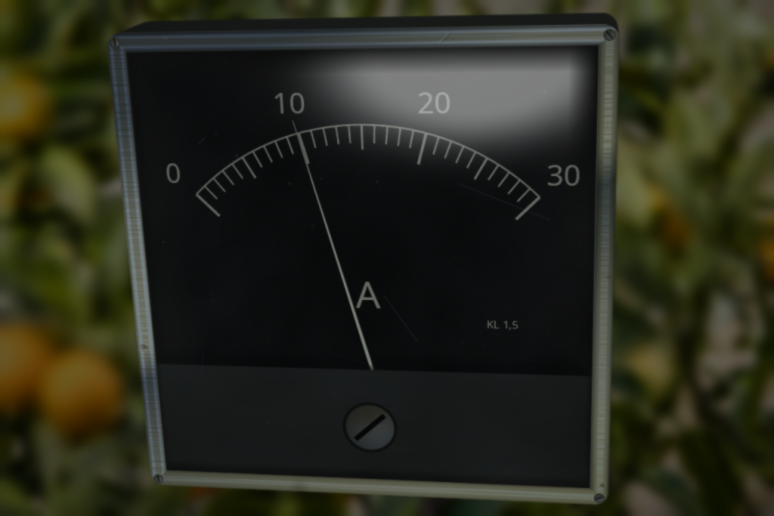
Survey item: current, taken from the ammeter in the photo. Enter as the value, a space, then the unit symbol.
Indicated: 10 A
